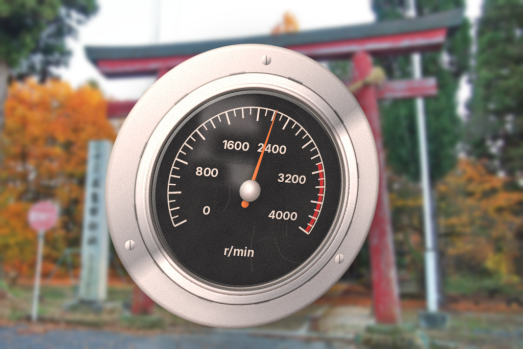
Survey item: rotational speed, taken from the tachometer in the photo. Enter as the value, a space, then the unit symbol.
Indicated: 2200 rpm
